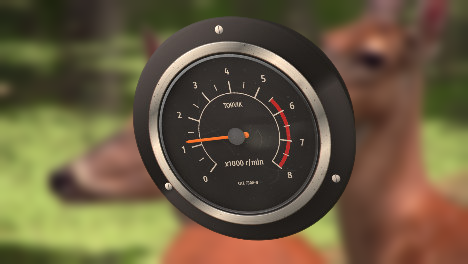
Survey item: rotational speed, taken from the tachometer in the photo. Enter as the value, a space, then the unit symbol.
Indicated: 1250 rpm
